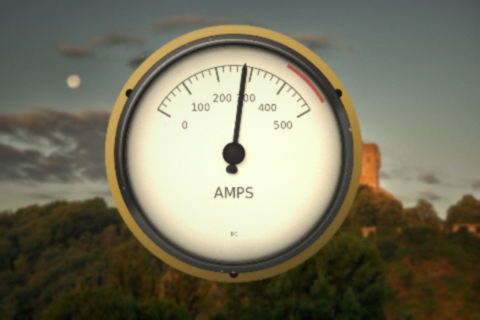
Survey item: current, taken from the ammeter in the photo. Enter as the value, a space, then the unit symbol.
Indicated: 280 A
